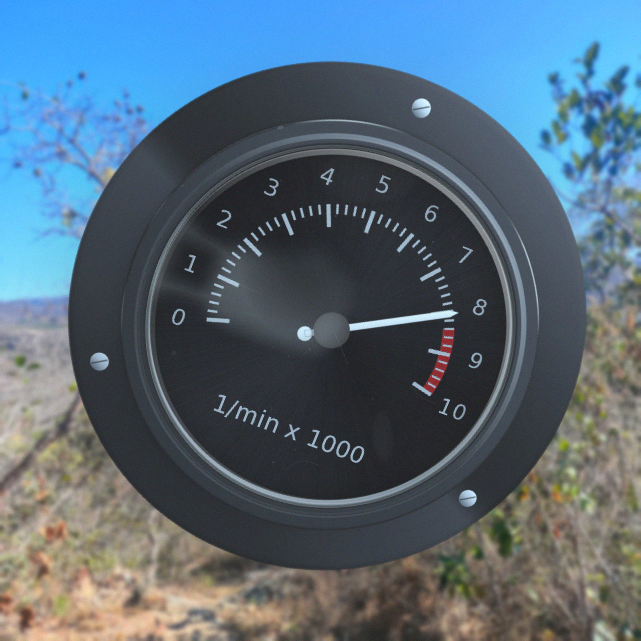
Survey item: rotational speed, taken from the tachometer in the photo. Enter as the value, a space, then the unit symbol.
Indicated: 8000 rpm
